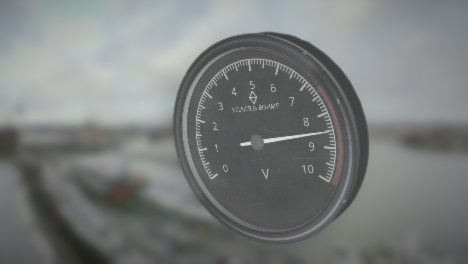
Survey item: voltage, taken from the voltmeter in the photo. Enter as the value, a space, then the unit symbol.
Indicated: 8.5 V
